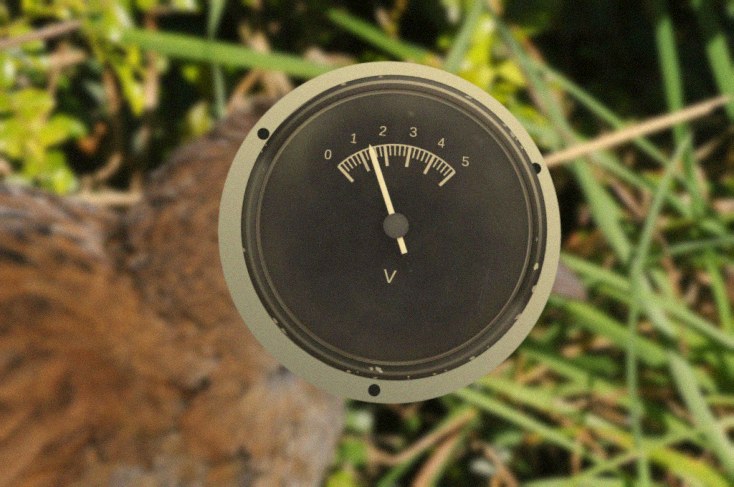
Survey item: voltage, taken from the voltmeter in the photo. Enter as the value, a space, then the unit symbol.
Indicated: 1.4 V
